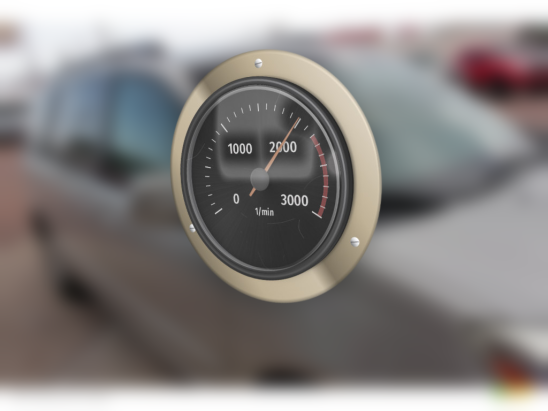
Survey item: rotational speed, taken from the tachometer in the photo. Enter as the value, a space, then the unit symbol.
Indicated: 2000 rpm
